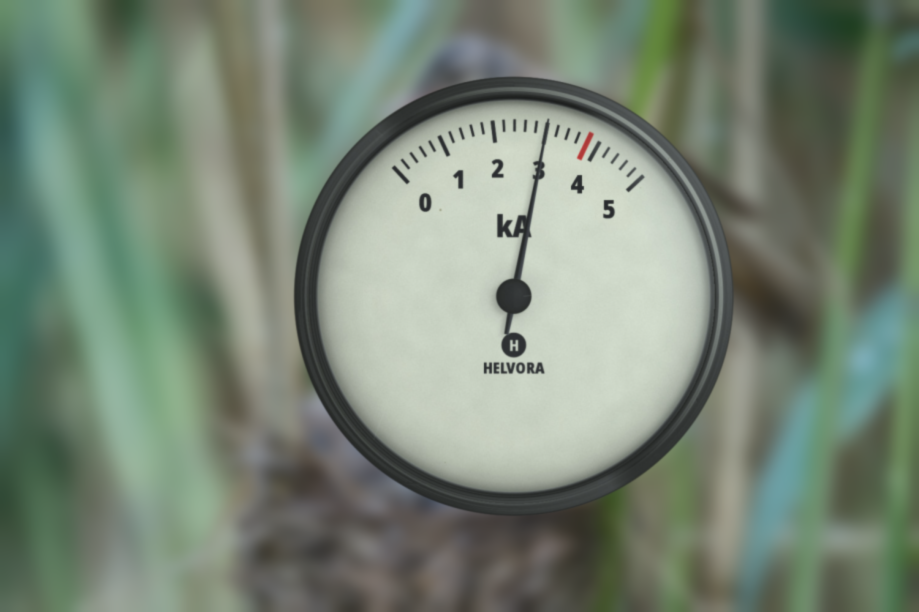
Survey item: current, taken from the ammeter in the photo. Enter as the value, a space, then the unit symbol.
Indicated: 3 kA
